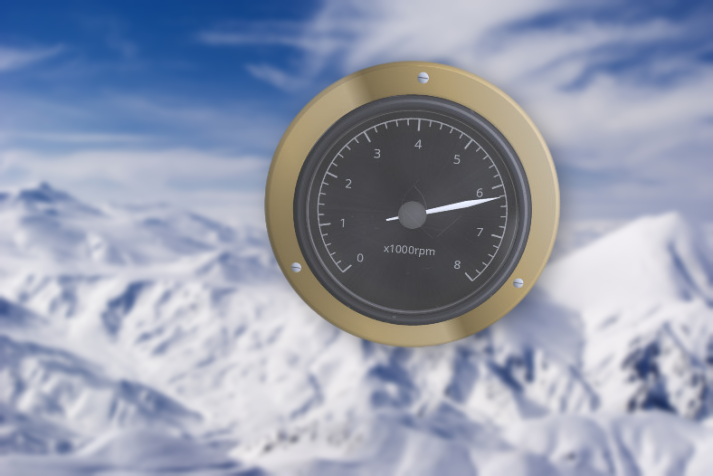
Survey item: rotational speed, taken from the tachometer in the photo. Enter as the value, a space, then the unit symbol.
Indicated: 6200 rpm
